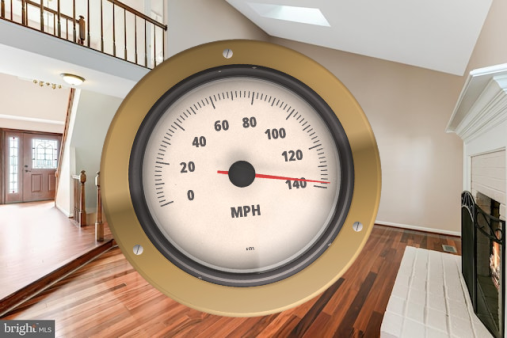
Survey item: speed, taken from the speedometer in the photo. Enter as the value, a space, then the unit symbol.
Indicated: 138 mph
